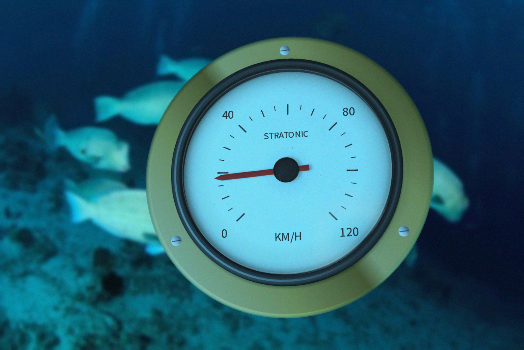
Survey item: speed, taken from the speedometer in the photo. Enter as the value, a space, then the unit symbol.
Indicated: 17.5 km/h
